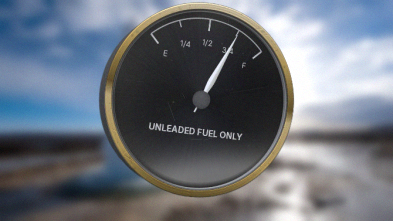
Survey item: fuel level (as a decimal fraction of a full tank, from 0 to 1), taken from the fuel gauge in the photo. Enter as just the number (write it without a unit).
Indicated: 0.75
